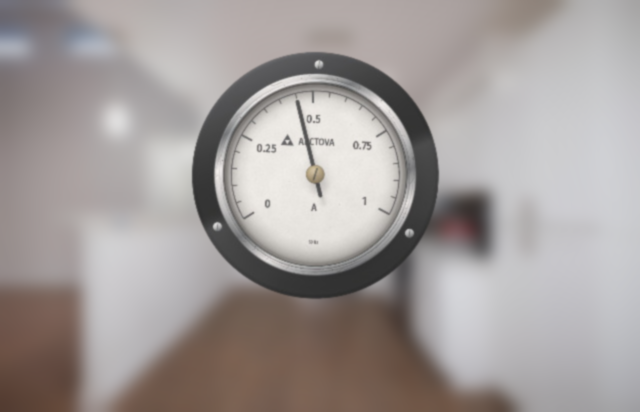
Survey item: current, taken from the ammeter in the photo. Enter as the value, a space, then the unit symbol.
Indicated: 0.45 A
